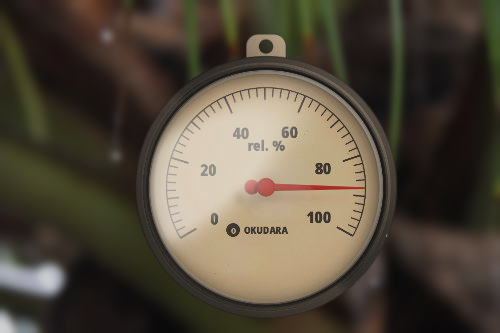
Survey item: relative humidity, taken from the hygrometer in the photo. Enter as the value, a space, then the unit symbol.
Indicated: 88 %
